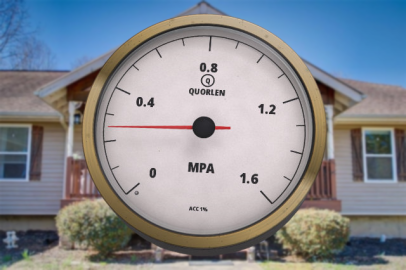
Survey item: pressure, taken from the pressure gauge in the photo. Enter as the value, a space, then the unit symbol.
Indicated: 0.25 MPa
